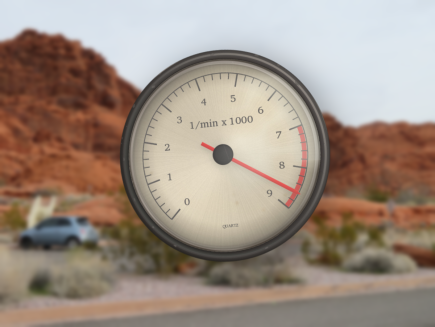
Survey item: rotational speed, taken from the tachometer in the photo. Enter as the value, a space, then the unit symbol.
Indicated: 8600 rpm
